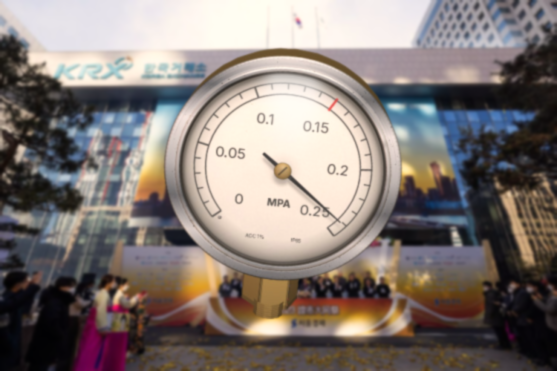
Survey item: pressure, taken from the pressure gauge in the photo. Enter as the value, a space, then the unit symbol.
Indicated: 0.24 MPa
